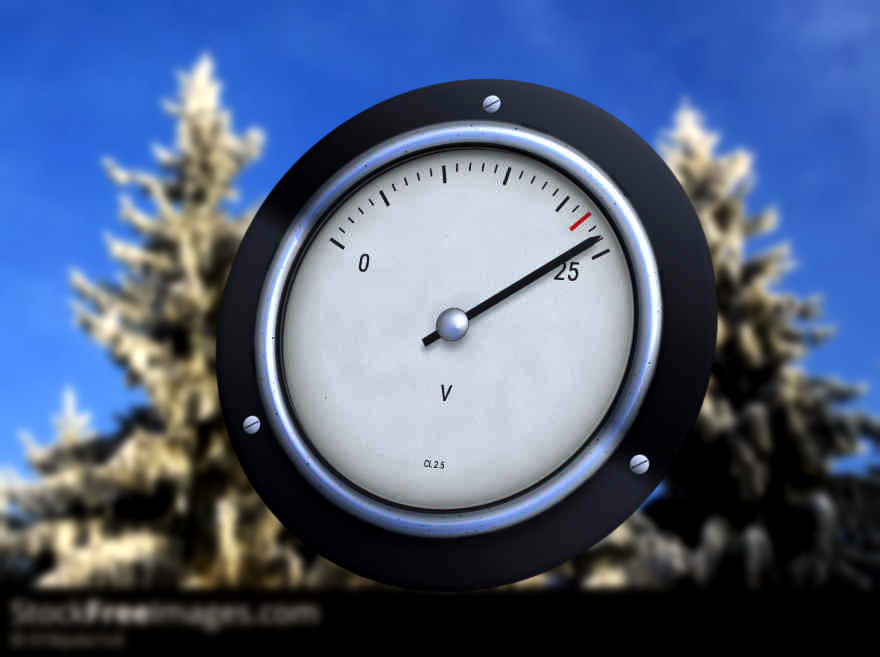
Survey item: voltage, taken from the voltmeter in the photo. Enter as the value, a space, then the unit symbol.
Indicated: 24 V
